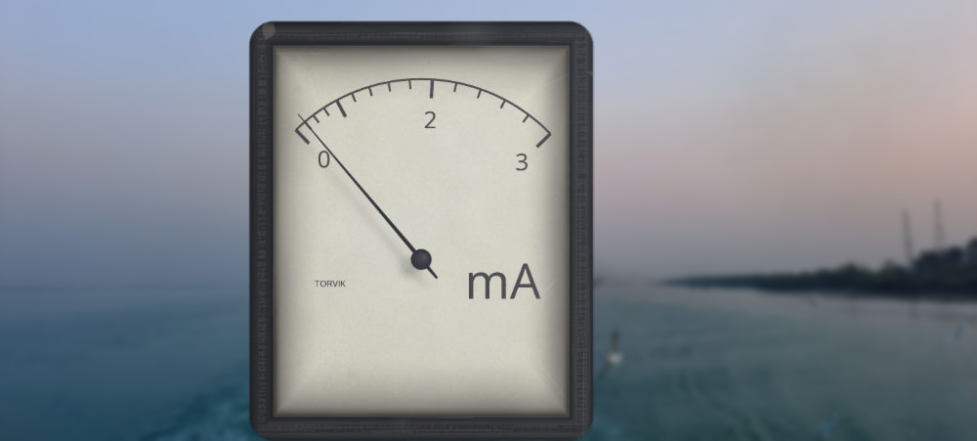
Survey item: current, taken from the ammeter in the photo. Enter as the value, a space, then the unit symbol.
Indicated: 0.4 mA
